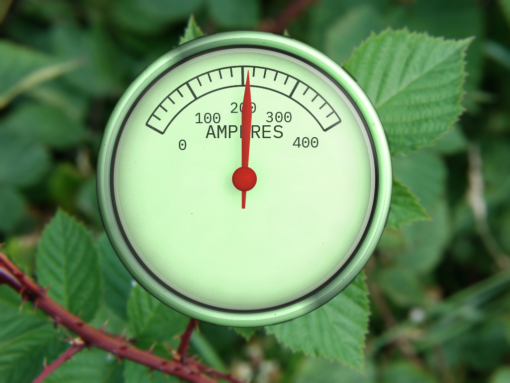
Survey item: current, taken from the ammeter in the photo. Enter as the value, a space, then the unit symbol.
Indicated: 210 A
